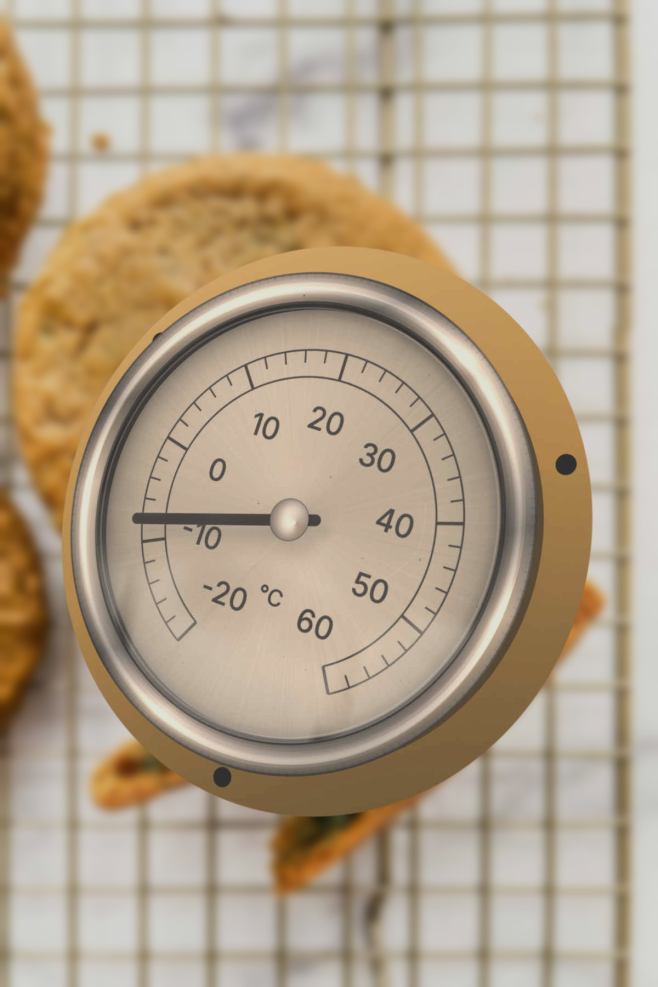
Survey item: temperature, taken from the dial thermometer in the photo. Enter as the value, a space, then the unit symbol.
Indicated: -8 °C
